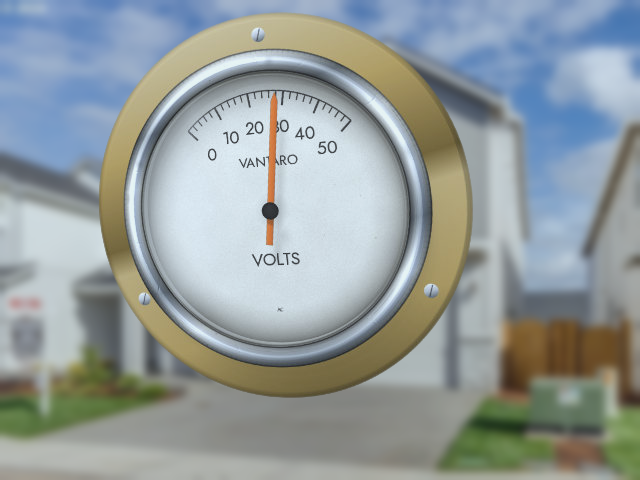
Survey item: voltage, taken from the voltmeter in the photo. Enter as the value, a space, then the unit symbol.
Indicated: 28 V
